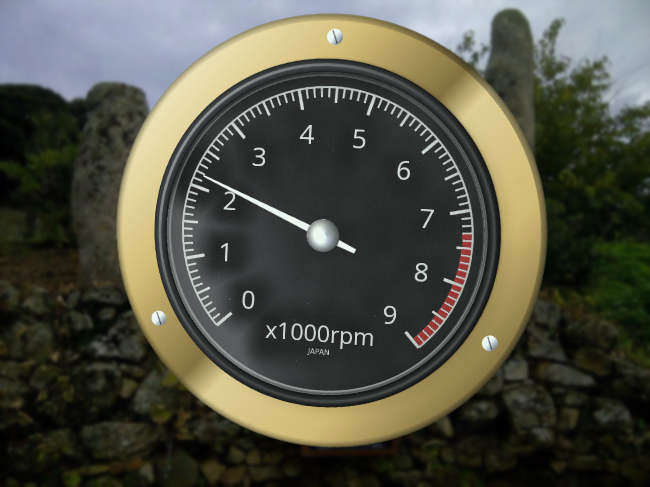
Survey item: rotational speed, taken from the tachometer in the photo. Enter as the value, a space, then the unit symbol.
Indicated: 2200 rpm
